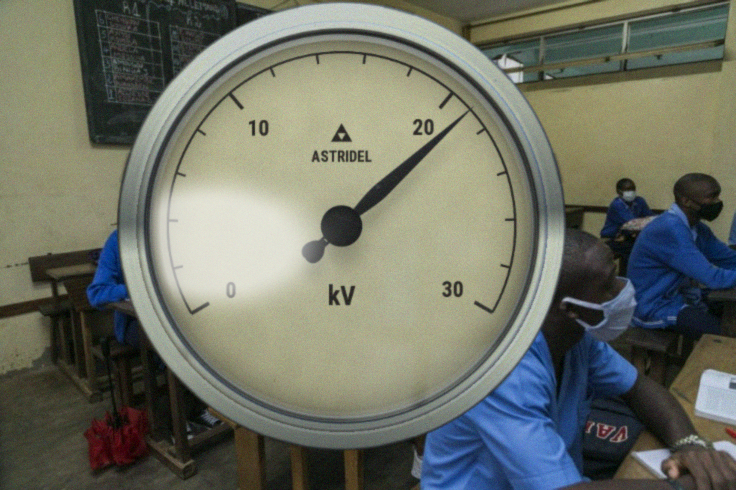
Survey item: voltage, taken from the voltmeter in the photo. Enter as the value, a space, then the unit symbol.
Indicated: 21 kV
